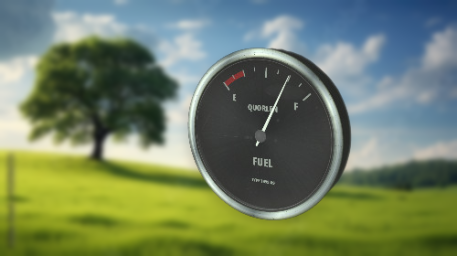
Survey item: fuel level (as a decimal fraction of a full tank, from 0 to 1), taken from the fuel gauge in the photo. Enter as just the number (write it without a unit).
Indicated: 0.75
